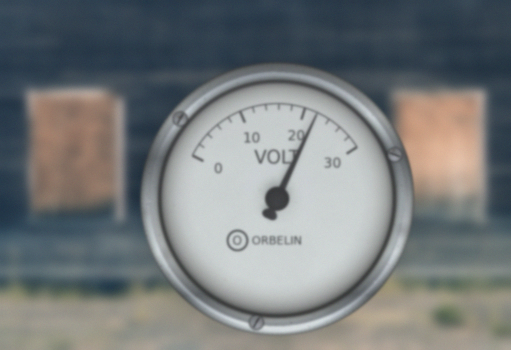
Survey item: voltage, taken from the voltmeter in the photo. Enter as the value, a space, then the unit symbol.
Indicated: 22 V
